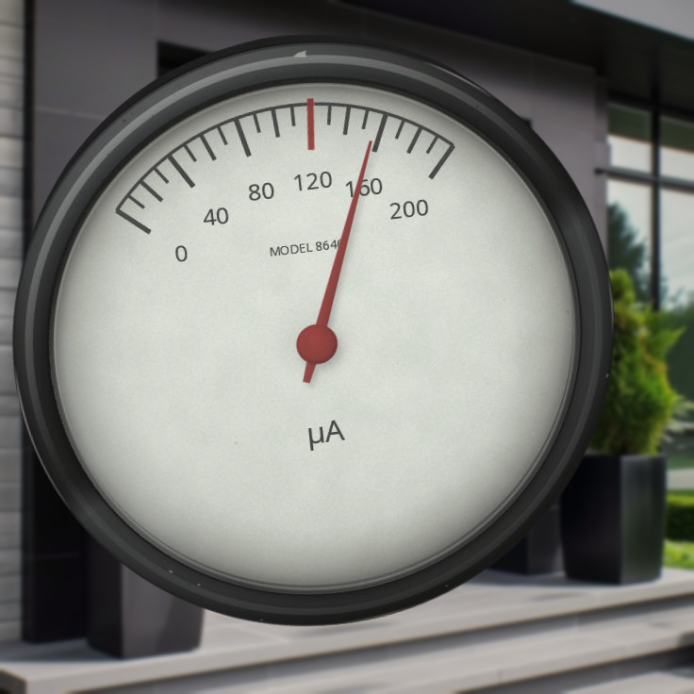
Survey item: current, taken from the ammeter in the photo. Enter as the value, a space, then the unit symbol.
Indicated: 155 µA
